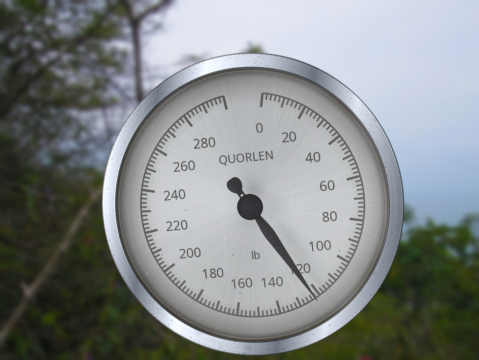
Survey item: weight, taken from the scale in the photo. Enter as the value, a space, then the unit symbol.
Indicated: 122 lb
